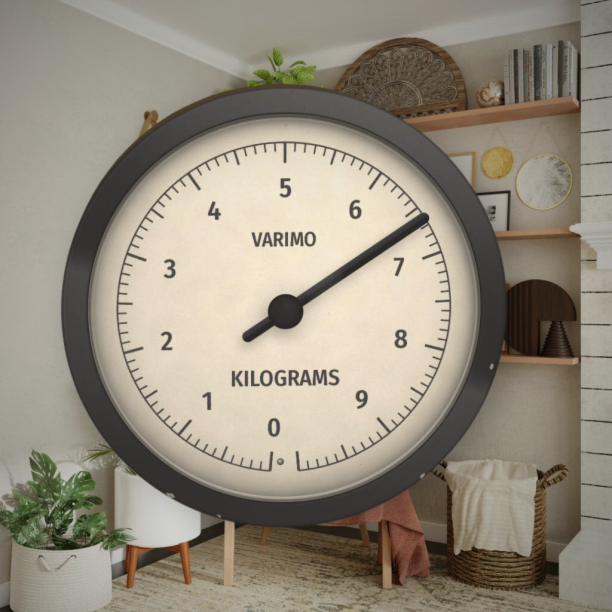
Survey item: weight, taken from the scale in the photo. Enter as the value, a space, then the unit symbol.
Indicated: 6.6 kg
